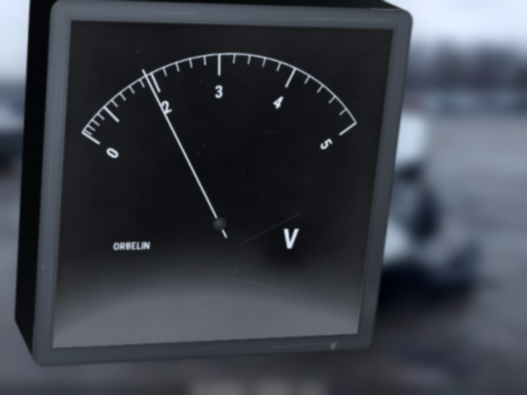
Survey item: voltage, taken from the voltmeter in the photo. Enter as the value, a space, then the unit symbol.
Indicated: 1.9 V
